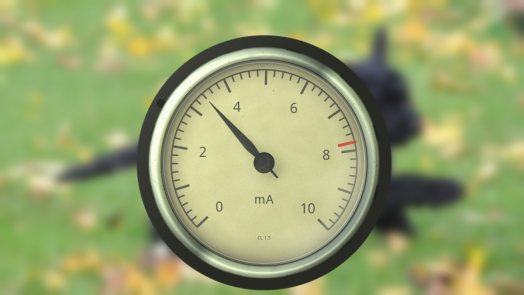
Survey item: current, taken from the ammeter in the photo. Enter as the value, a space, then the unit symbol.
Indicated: 3.4 mA
